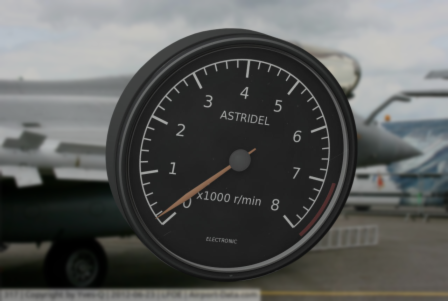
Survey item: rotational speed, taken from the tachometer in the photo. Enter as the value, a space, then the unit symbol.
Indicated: 200 rpm
